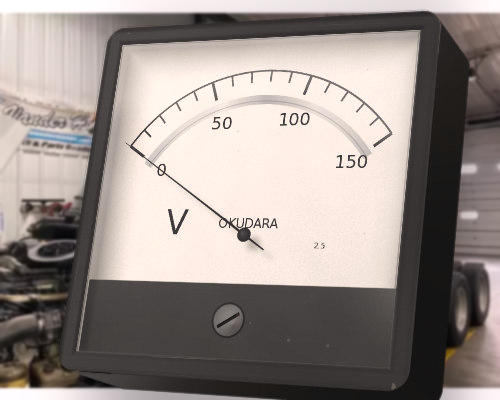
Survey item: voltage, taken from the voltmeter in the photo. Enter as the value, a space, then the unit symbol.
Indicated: 0 V
